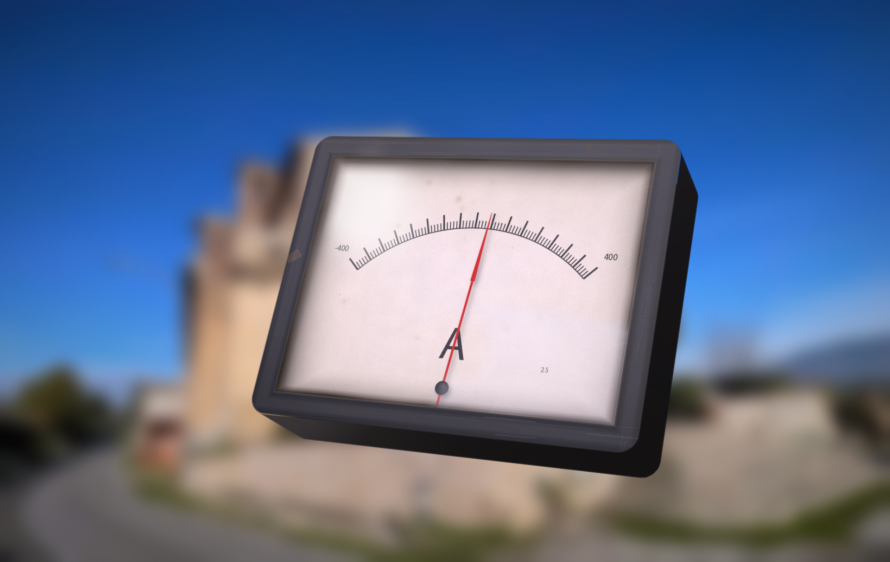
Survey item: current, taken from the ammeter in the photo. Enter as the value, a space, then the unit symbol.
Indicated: 50 A
